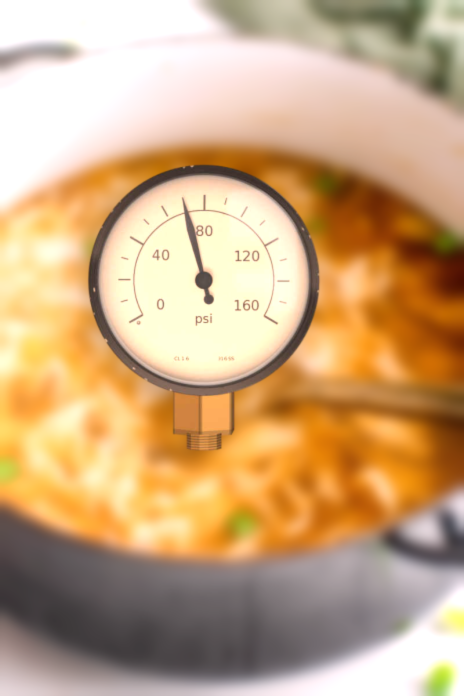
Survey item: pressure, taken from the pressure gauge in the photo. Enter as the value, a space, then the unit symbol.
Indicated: 70 psi
